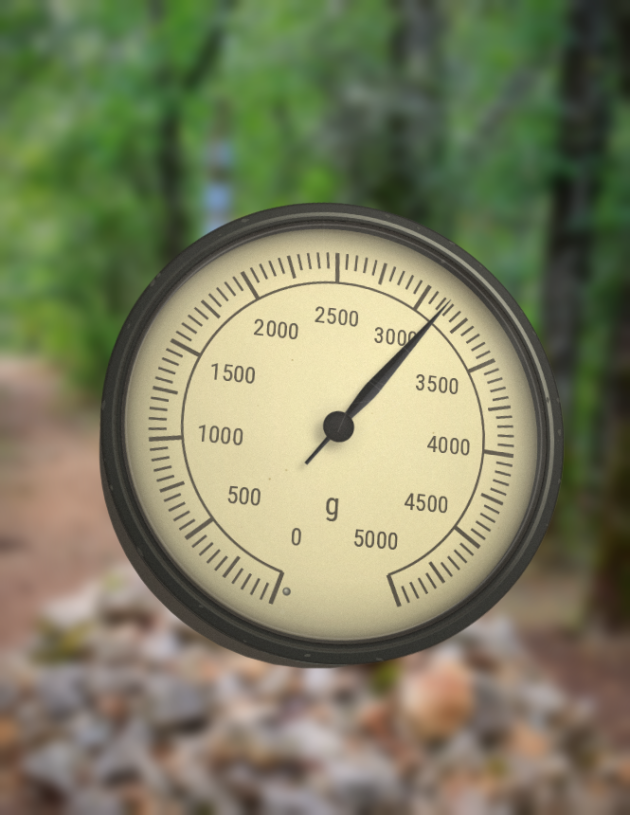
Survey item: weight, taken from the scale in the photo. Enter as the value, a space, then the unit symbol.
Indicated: 3125 g
